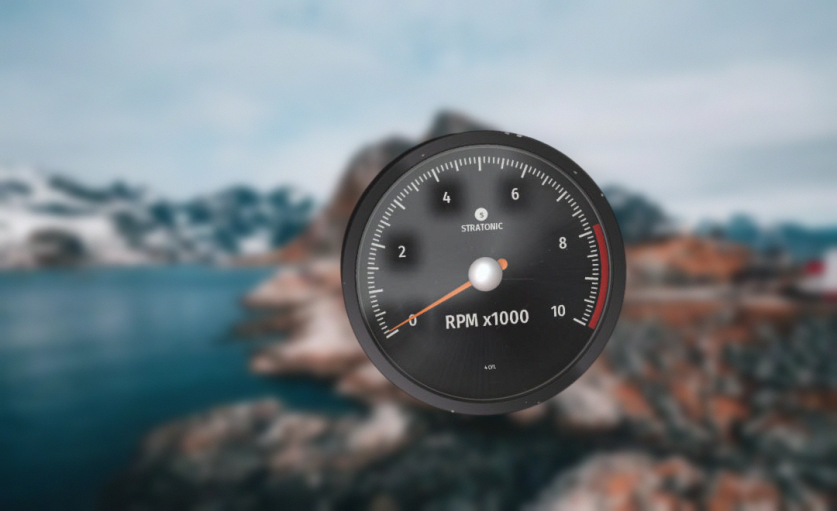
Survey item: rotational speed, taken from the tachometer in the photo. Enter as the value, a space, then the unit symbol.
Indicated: 100 rpm
